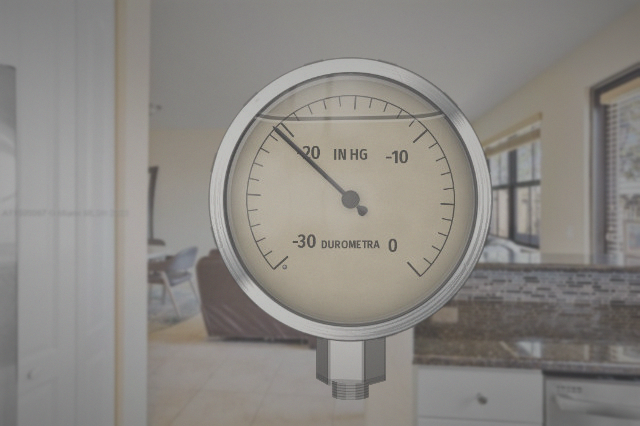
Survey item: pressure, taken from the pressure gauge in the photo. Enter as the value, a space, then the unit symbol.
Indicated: -20.5 inHg
